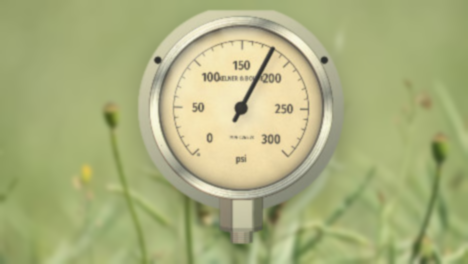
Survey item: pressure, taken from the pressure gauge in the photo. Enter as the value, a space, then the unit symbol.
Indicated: 180 psi
